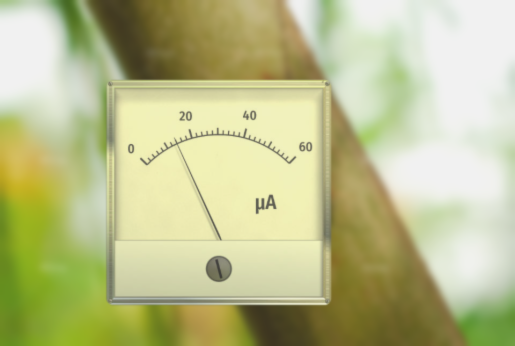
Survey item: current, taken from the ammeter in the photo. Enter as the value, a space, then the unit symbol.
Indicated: 14 µA
